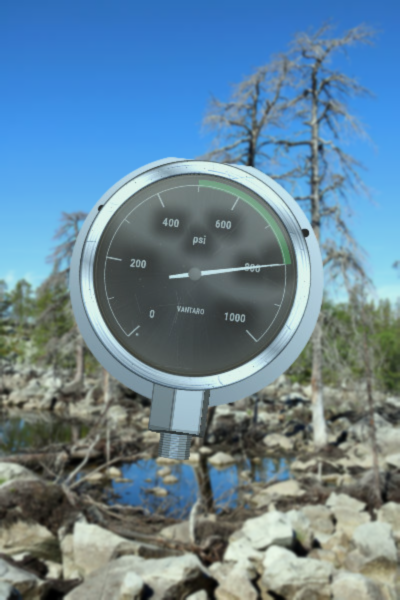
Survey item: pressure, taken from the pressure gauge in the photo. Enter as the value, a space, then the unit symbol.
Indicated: 800 psi
